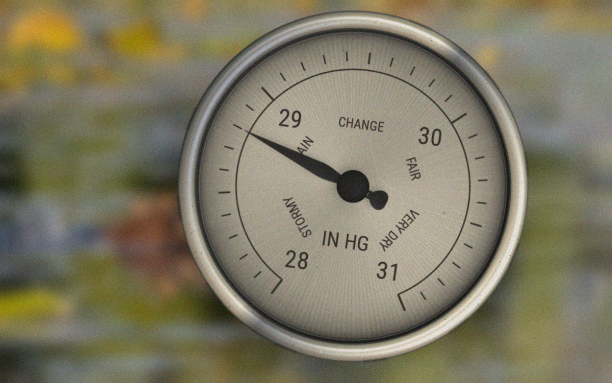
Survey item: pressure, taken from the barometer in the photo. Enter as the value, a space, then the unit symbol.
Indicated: 28.8 inHg
